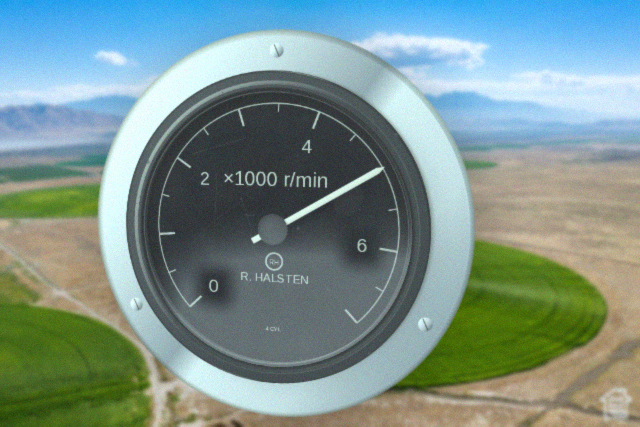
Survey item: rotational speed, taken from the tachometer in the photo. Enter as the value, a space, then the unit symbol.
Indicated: 5000 rpm
